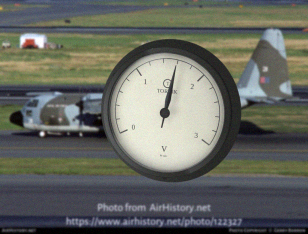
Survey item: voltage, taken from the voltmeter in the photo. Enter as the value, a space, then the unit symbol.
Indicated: 1.6 V
